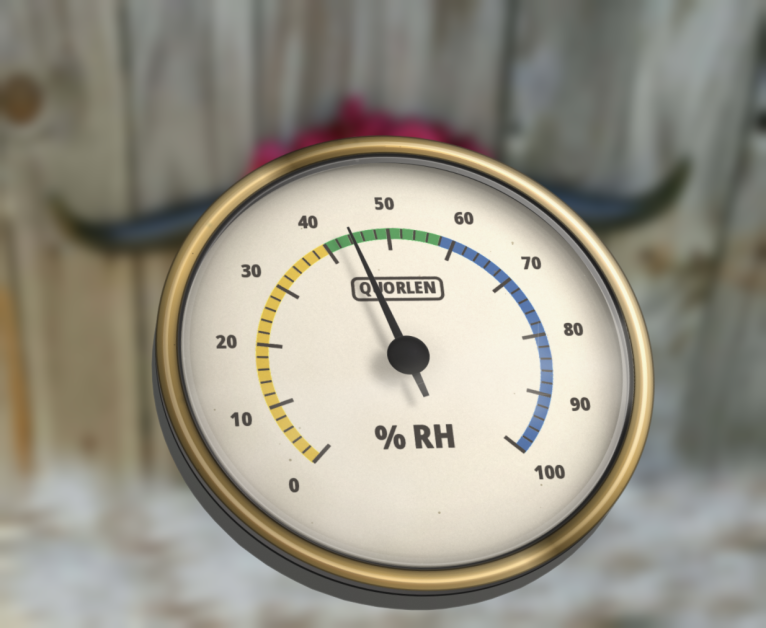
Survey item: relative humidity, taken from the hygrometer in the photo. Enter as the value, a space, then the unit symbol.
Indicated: 44 %
